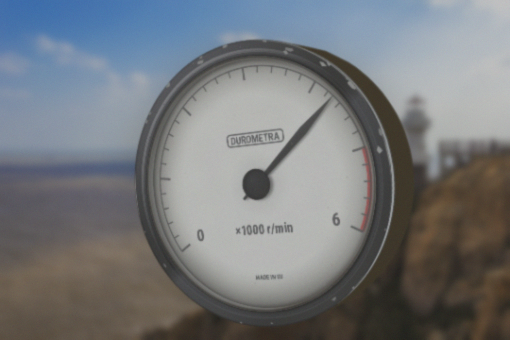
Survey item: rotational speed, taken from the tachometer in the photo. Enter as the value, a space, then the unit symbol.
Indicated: 4300 rpm
